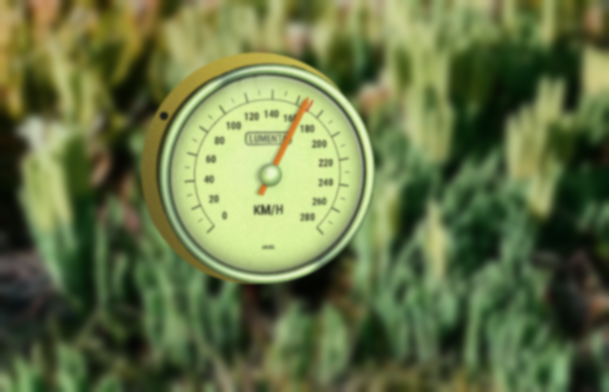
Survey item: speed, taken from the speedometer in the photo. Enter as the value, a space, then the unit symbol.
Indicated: 165 km/h
